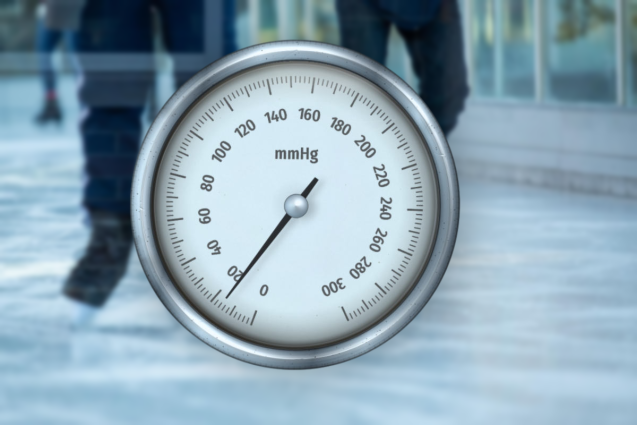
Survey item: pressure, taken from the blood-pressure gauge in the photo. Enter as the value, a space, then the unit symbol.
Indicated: 16 mmHg
